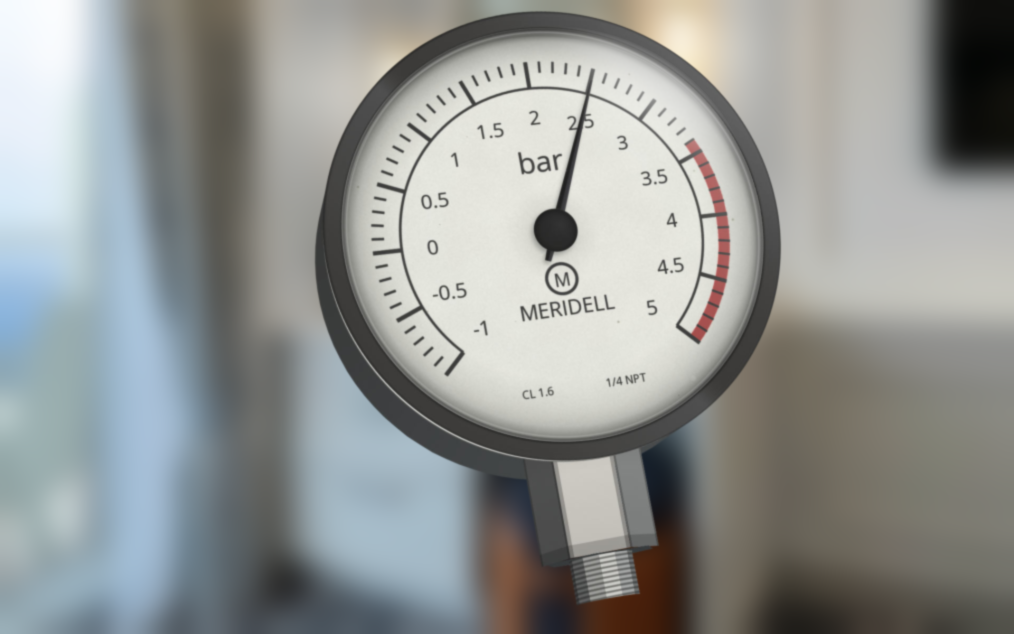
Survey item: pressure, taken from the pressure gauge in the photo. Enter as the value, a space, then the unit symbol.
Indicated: 2.5 bar
